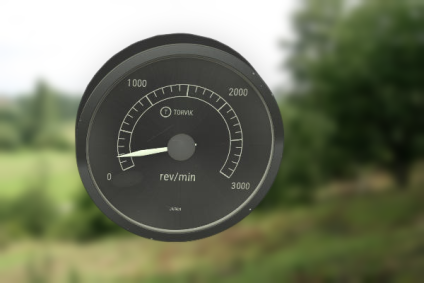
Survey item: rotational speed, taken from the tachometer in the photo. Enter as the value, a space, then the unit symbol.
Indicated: 200 rpm
